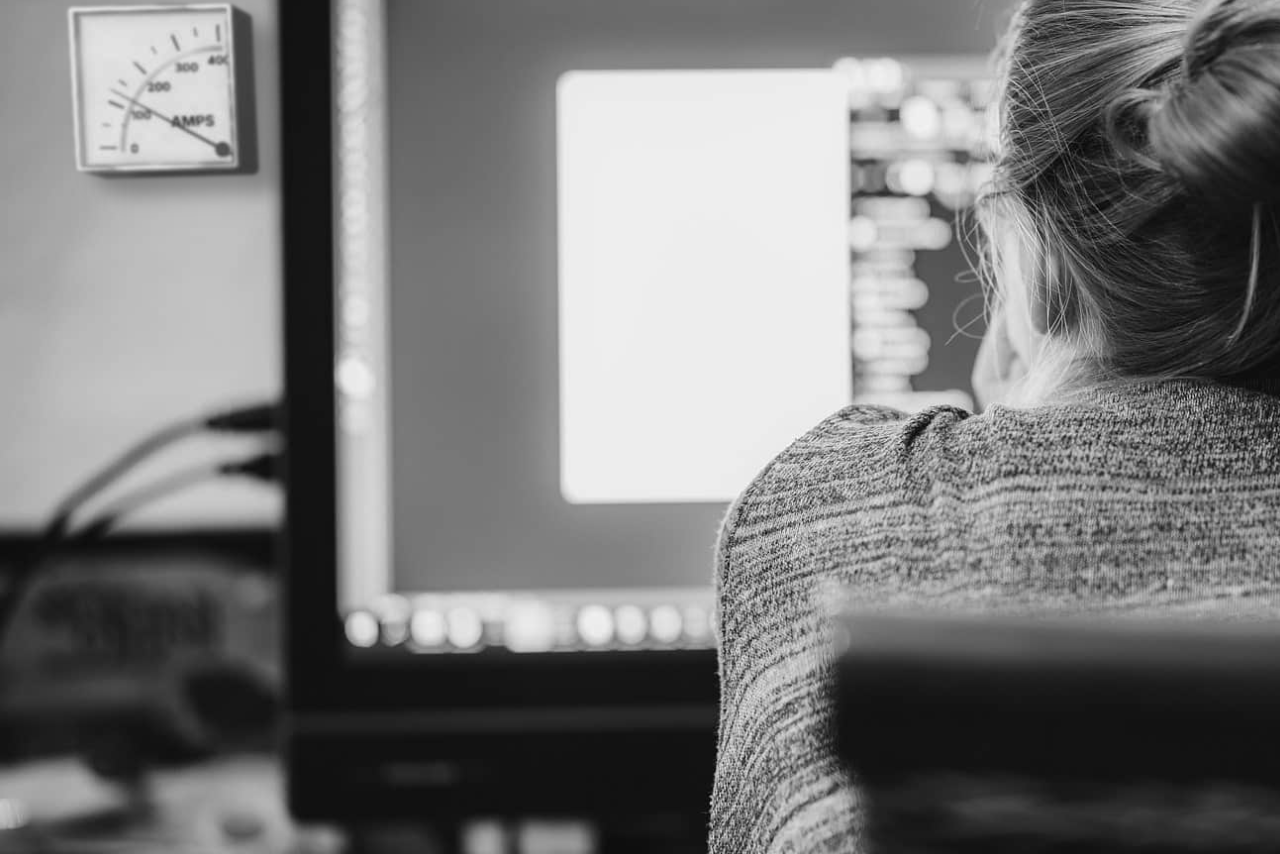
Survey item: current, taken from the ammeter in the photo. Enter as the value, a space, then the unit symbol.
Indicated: 125 A
